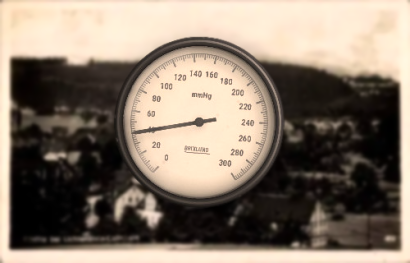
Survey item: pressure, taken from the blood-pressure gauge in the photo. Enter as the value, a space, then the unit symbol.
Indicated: 40 mmHg
